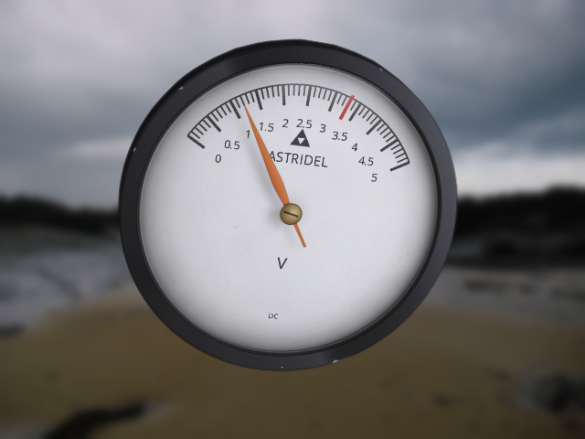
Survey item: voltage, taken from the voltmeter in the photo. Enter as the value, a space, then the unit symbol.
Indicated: 1.2 V
